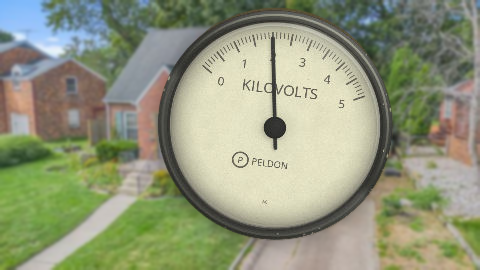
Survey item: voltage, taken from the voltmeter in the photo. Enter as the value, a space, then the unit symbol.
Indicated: 2 kV
